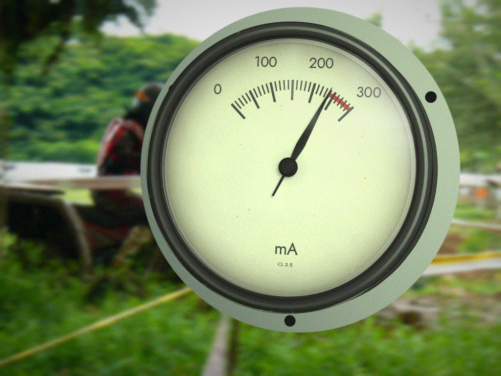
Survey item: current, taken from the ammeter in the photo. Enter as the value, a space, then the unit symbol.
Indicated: 240 mA
